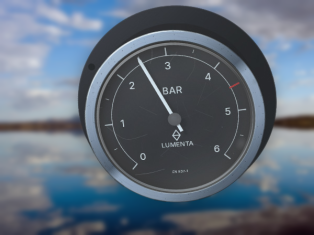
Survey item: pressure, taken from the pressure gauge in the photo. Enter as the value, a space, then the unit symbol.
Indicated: 2.5 bar
